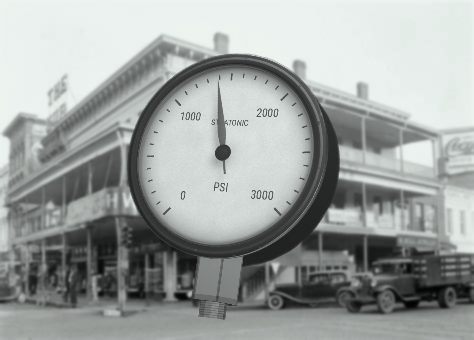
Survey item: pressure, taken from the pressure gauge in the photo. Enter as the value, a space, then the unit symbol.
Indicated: 1400 psi
